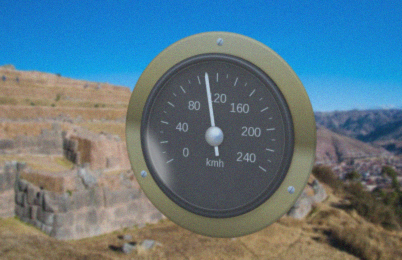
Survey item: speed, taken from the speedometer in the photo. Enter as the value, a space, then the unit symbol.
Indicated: 110 km/h
